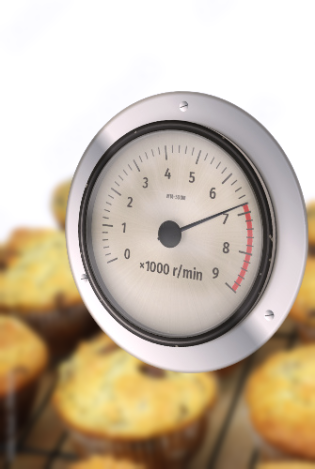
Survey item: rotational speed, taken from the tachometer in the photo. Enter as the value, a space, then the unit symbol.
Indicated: 6800 rpm
